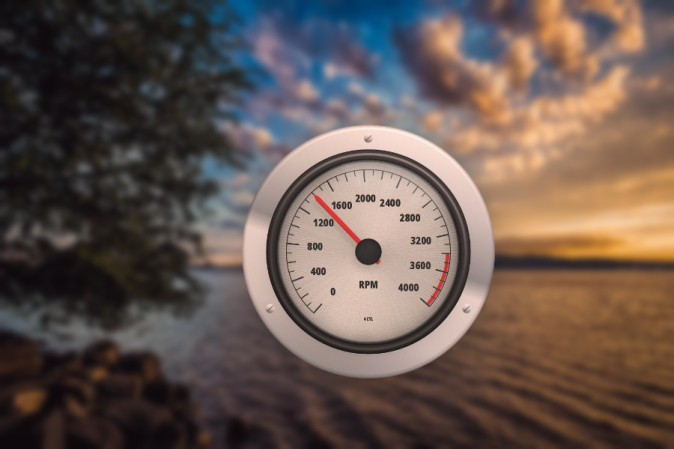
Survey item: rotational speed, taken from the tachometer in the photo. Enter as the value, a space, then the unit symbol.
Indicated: 1400 rpm
